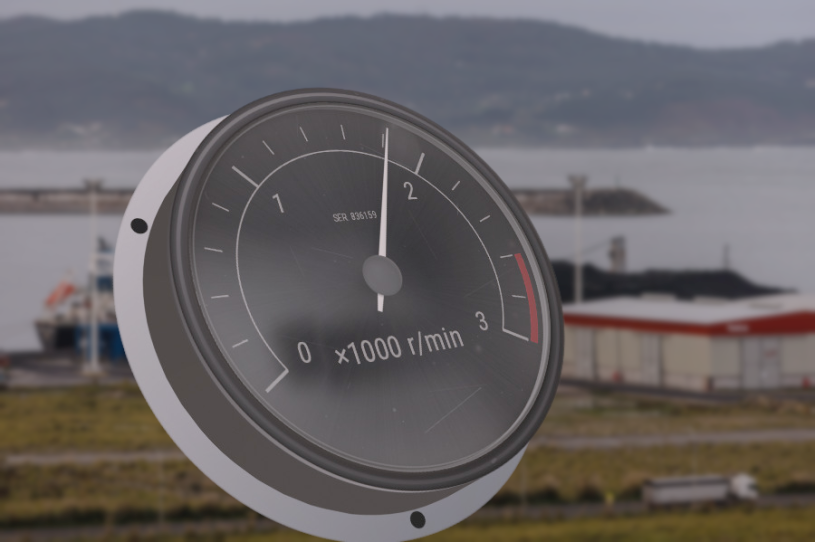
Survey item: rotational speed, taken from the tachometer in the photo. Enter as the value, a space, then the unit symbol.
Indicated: 1800 rpm
